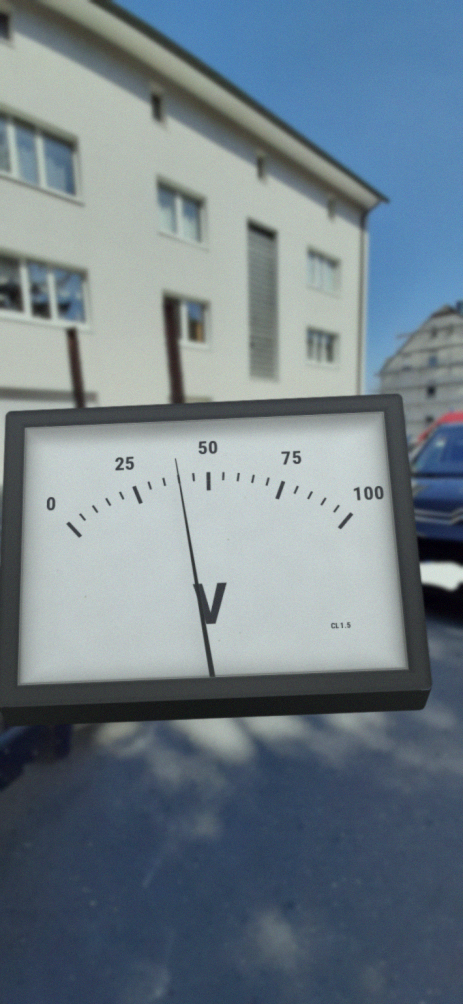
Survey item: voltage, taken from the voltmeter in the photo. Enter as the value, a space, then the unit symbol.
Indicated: 40 V
